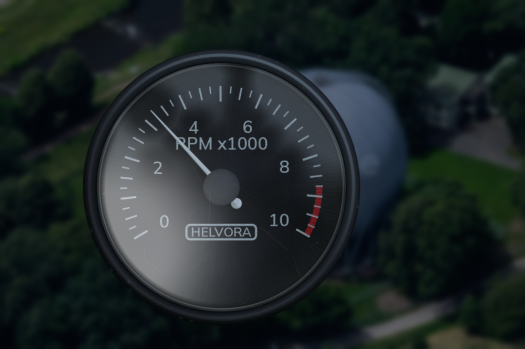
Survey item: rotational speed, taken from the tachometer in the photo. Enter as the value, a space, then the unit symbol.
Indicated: 3250 rpm
